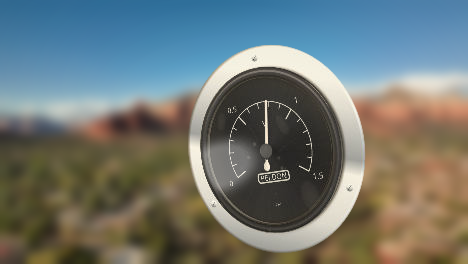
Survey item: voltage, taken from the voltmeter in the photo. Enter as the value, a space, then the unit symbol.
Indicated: 0.8 V
